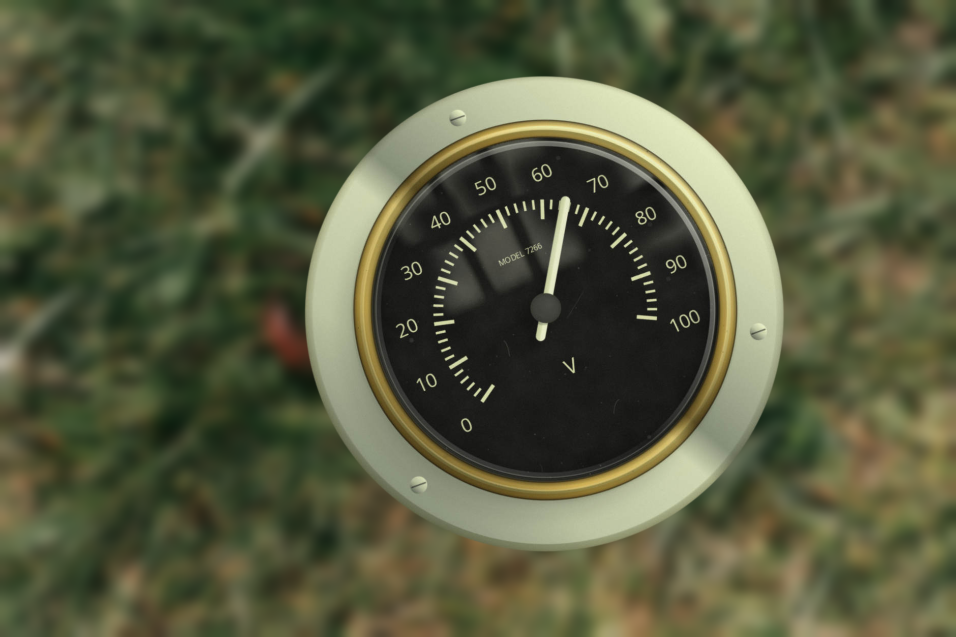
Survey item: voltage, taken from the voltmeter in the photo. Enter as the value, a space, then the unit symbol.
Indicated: 65 V
